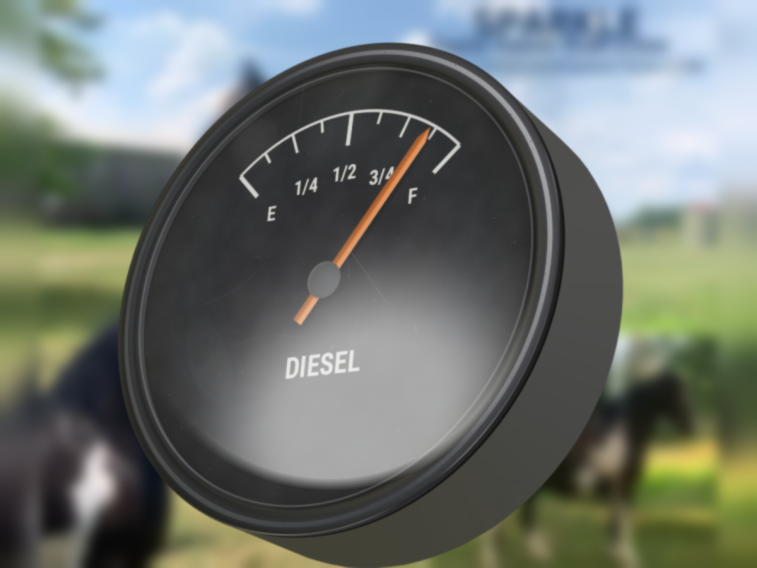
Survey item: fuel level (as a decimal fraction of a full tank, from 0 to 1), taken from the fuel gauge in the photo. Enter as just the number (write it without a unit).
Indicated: 0.875
